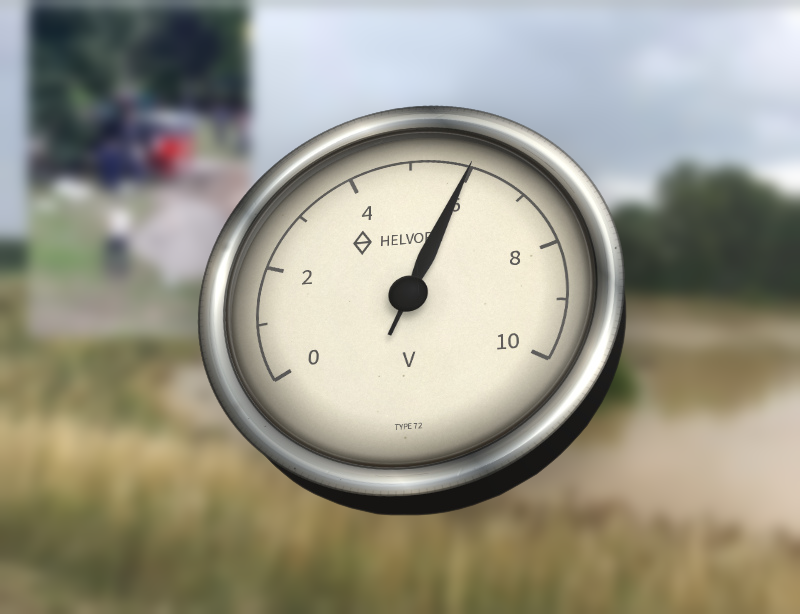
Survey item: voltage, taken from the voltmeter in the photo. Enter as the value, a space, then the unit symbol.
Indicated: 6 V
